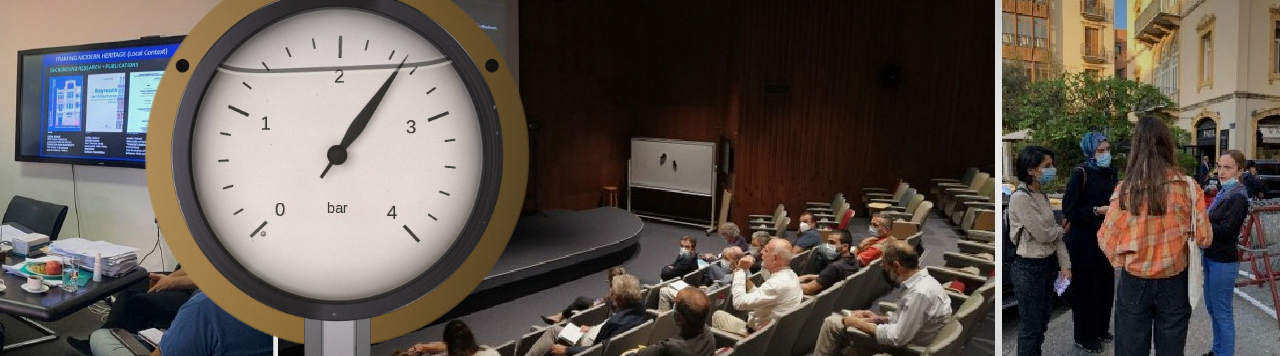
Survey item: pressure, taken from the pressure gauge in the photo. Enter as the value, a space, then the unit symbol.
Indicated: 2.5 bar
